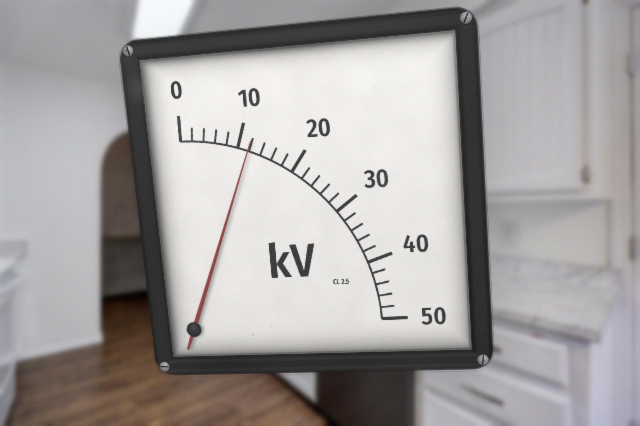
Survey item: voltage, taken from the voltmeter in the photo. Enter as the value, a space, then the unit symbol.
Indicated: 12 kV
